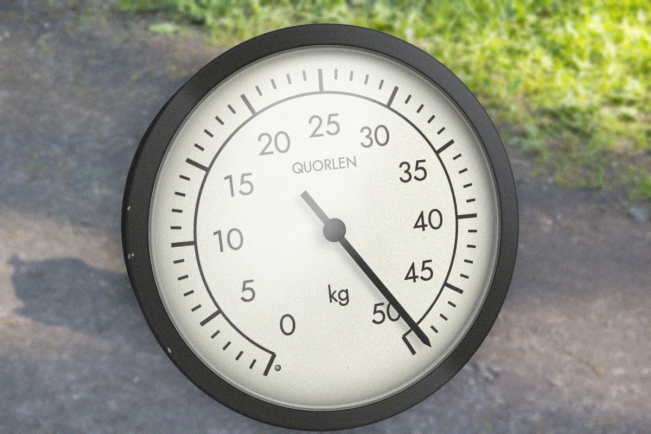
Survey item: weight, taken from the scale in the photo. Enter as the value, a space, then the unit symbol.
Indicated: 49 kg
